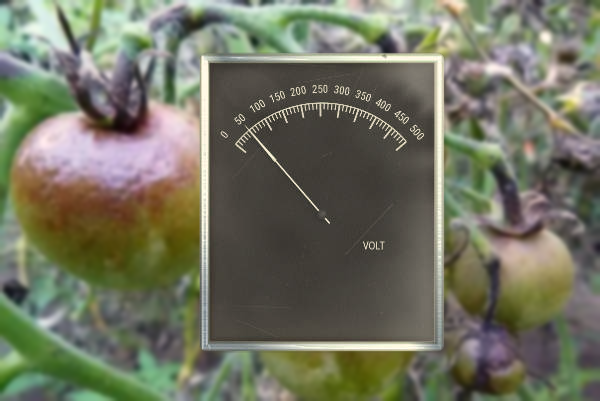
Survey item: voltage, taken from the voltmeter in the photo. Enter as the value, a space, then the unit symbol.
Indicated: 50 V
